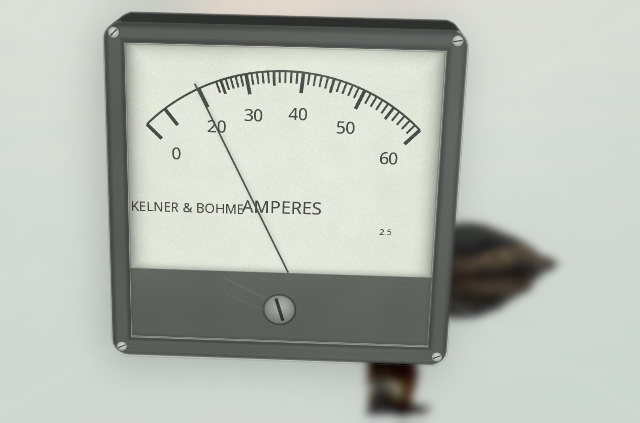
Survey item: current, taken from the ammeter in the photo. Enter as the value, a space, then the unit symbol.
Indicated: 20 A
